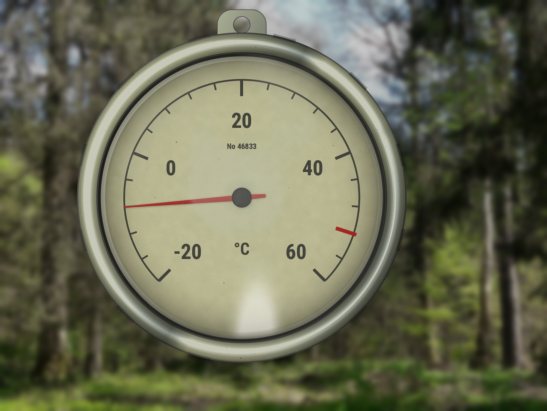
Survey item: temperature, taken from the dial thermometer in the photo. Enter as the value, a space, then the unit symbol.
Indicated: -8 °C
